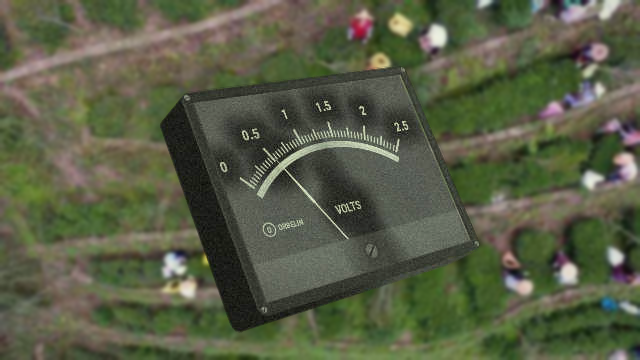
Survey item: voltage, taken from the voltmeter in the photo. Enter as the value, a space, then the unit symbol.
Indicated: 0.5 V
